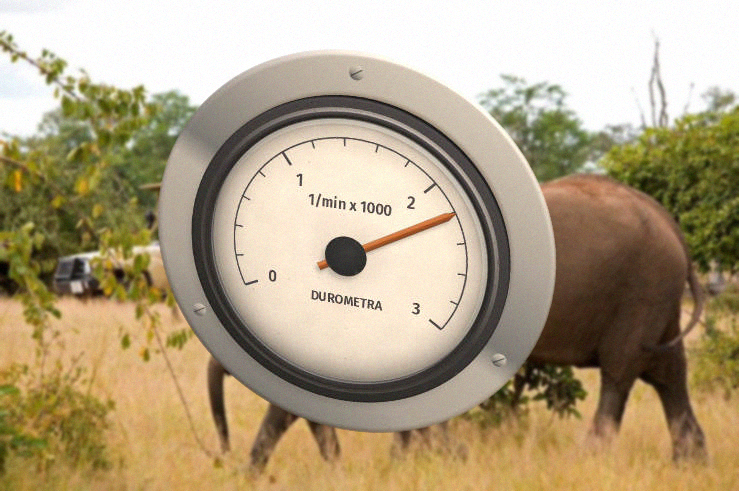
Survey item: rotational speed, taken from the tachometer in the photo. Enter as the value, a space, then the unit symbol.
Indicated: 2200 rpm
